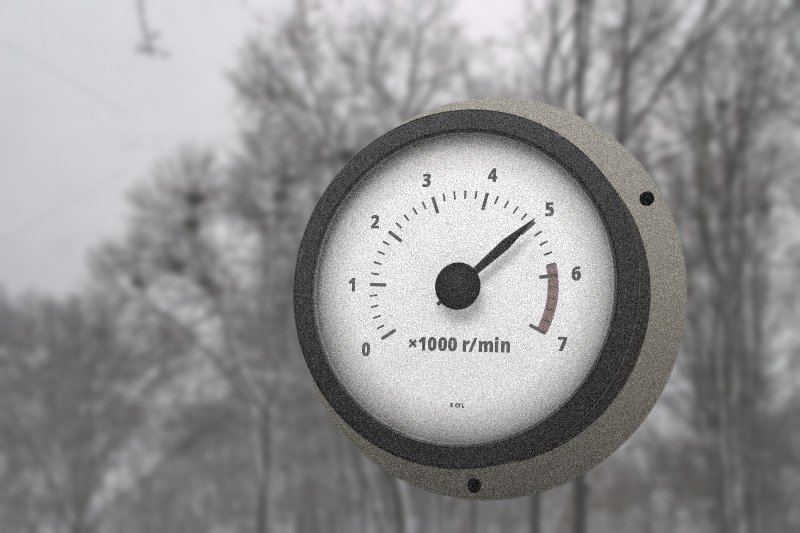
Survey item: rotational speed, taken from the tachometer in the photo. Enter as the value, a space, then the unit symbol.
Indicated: 5000 rpm
